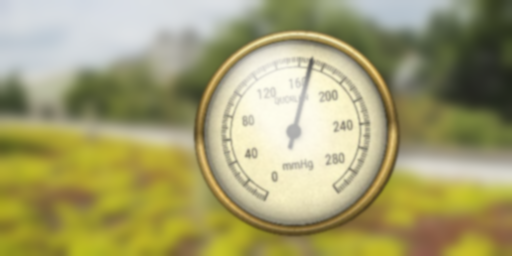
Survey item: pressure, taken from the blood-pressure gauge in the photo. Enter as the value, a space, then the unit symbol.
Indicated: 170 mmHg
